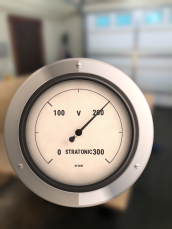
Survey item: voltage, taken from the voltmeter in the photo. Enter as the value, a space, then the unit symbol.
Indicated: 200 V
